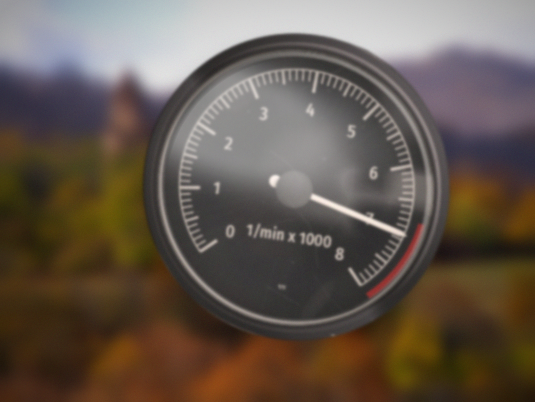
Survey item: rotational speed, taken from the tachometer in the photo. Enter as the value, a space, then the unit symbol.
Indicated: 7000 rpm
